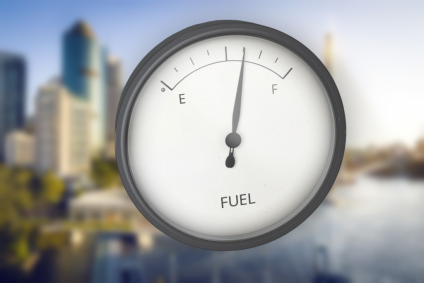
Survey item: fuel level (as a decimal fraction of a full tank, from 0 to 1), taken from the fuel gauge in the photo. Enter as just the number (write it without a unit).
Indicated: 0.625
